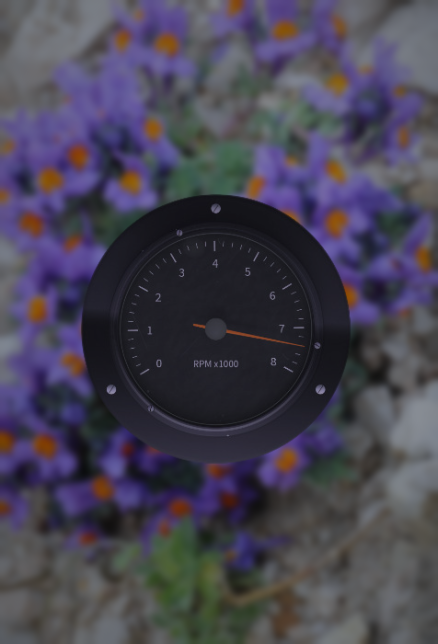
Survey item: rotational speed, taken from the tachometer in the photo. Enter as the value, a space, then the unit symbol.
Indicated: 7400 rpm
